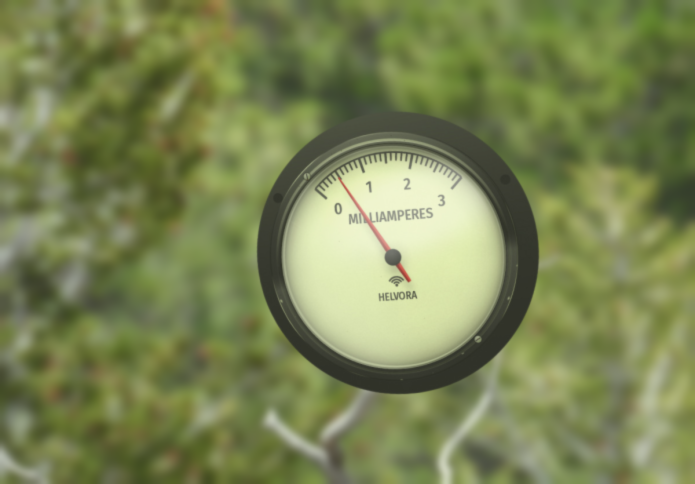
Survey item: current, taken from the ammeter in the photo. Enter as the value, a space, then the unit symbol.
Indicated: 0.5 mA
